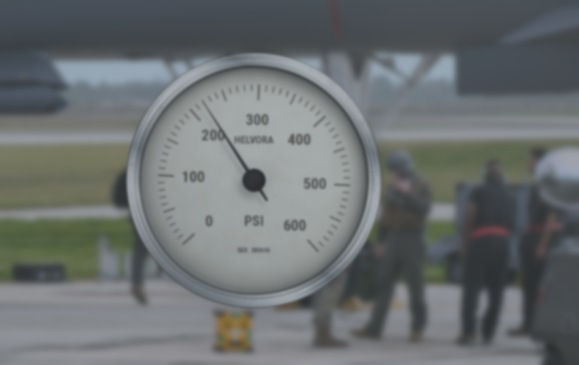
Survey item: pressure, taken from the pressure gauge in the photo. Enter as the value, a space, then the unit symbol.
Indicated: 220 psi
